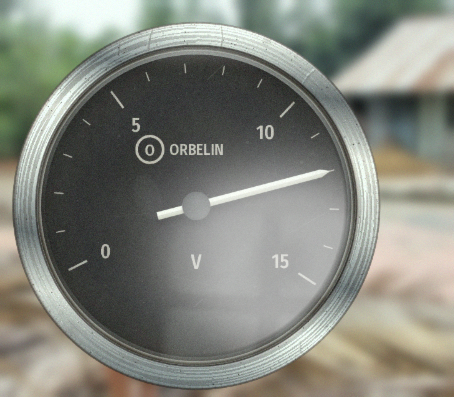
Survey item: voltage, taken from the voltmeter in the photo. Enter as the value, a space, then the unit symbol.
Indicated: 12 V
